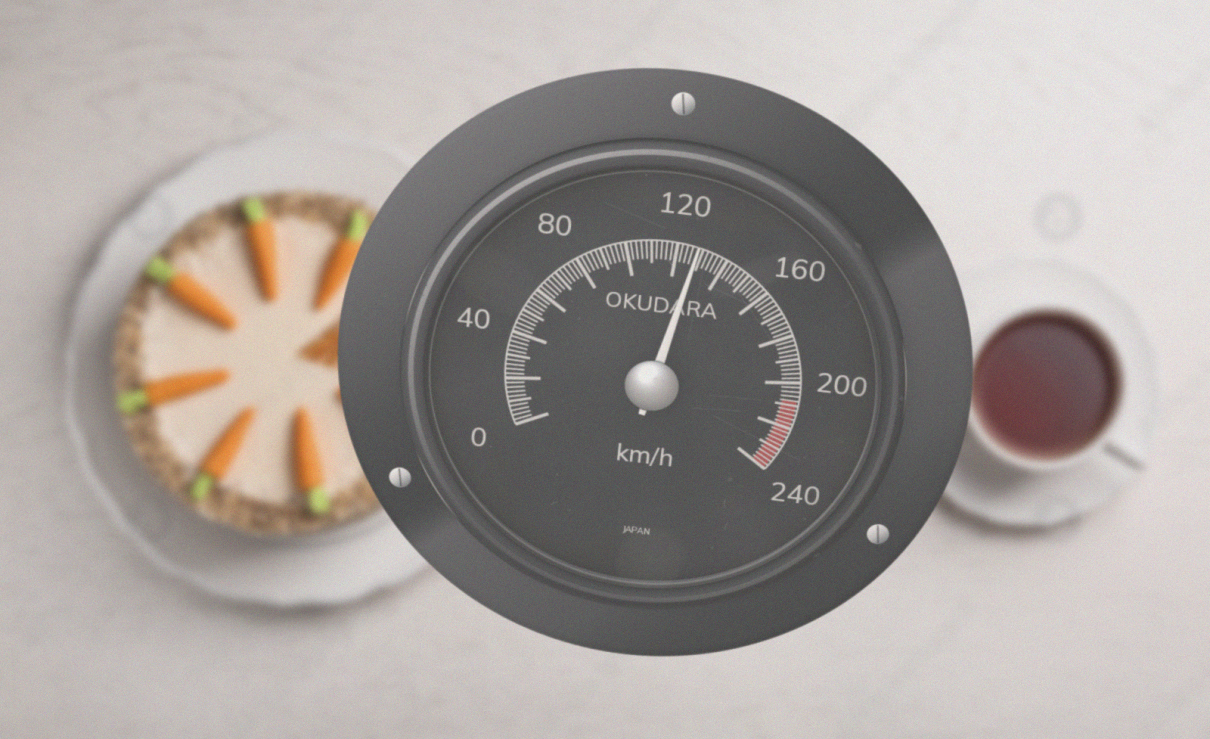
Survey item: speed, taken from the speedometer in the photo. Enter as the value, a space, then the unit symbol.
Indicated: 128 km/h
